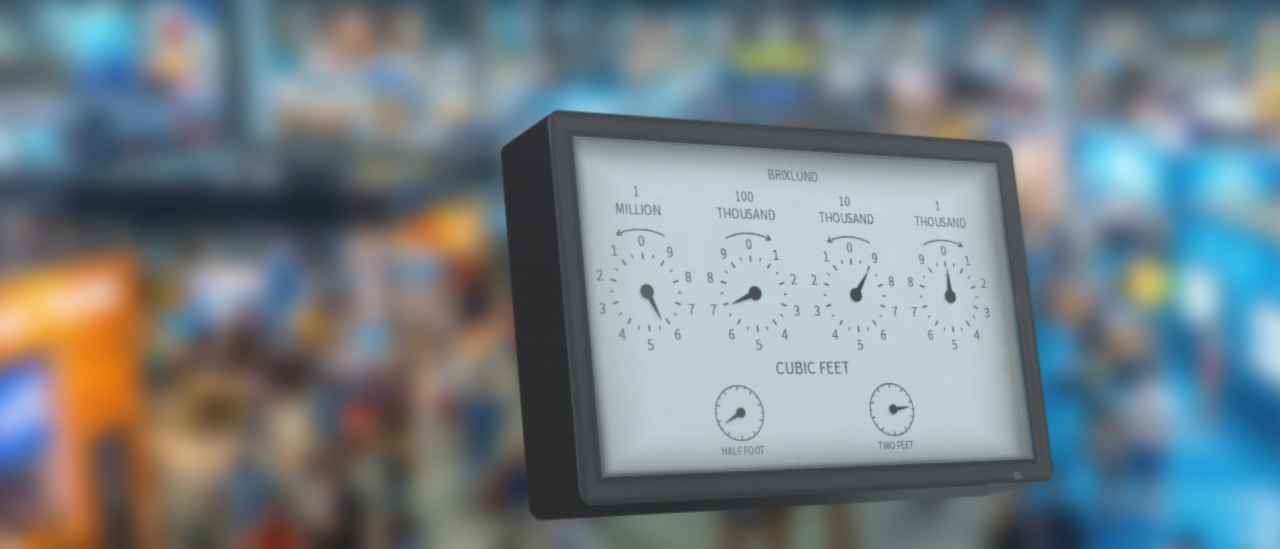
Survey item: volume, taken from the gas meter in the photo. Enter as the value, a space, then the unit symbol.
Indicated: 569000 ft³
